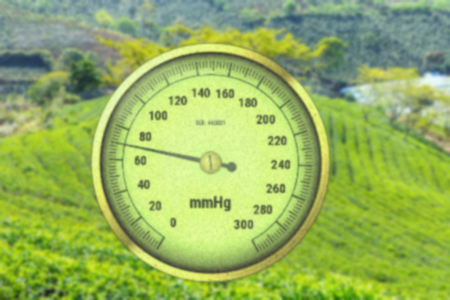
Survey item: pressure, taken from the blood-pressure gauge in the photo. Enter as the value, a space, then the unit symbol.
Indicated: 70 mmHg
